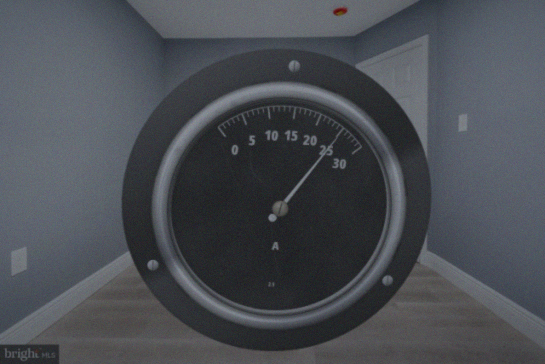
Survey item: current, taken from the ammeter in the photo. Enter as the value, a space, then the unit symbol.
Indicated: 25 A
